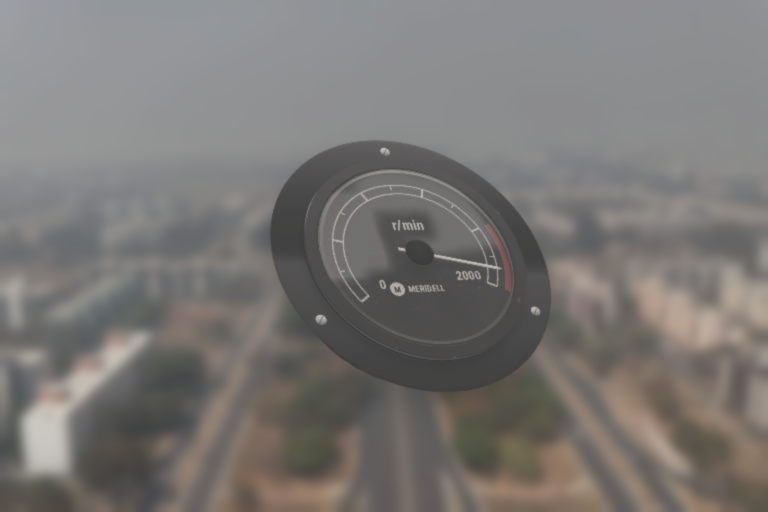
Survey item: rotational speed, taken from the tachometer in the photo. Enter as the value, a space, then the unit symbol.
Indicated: 1900 rpm
